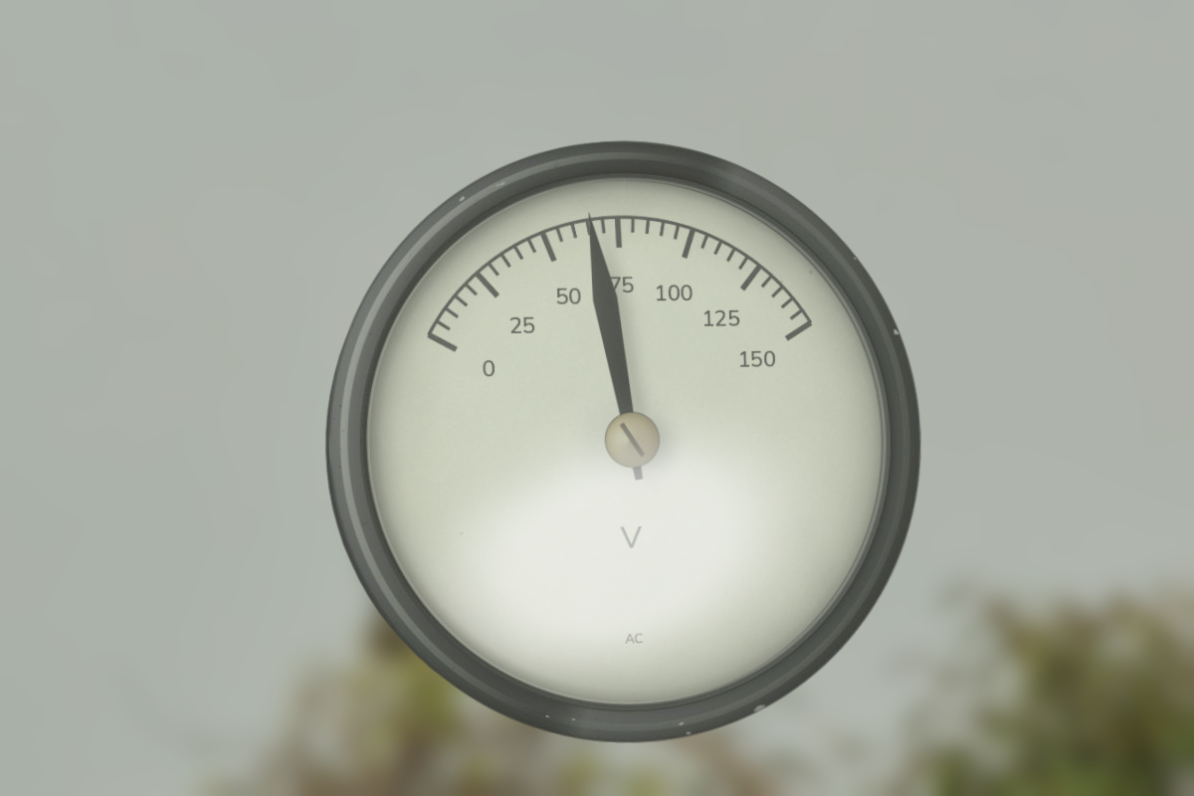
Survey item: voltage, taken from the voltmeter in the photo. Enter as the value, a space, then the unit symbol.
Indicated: 65 V
